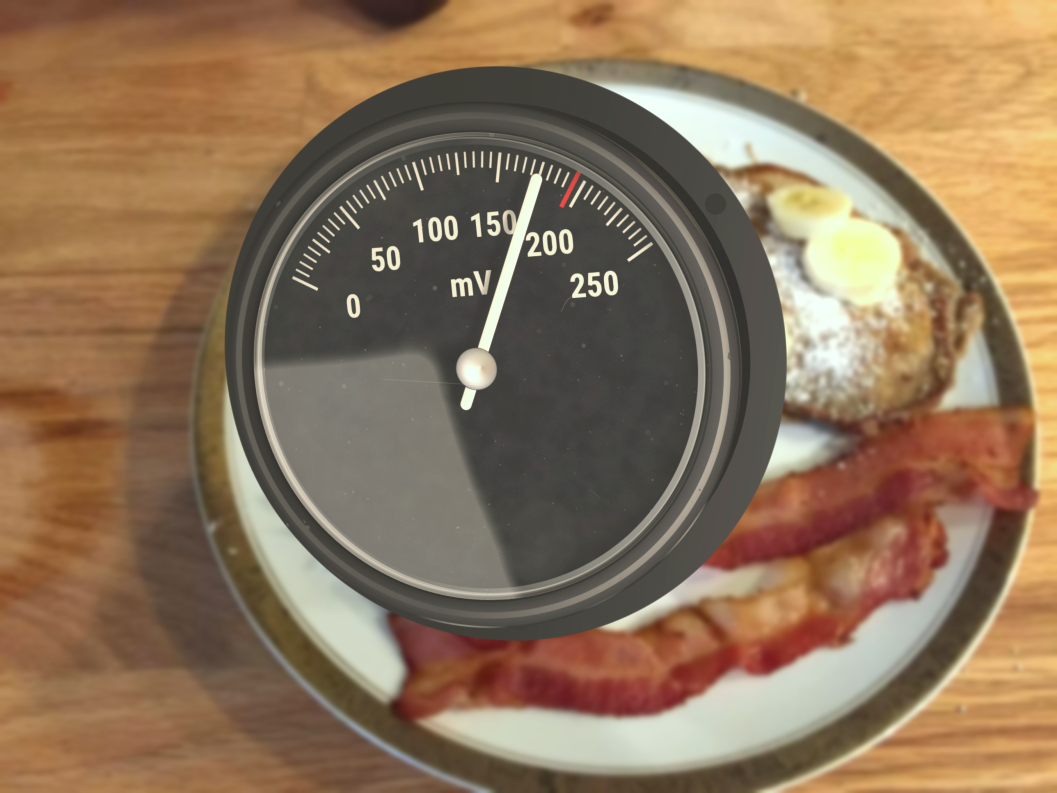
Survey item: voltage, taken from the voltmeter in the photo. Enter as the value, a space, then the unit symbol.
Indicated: 175 mV
